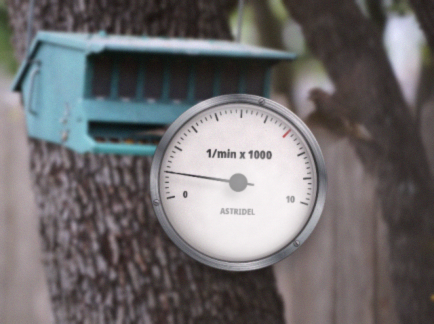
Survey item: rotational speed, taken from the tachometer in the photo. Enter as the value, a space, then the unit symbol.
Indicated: 1000 rpm
